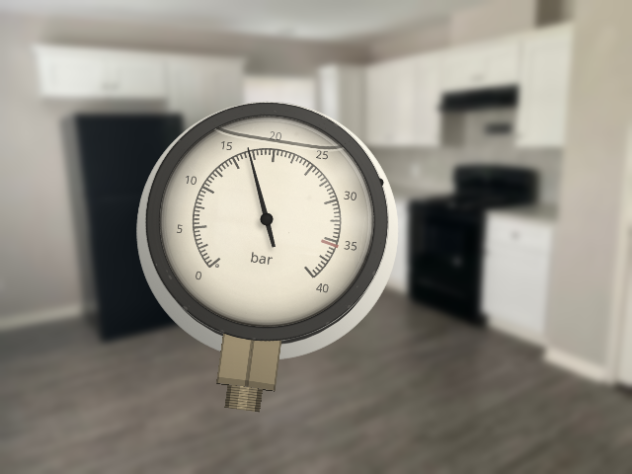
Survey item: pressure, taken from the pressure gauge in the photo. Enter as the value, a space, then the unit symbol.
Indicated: 17 bar
